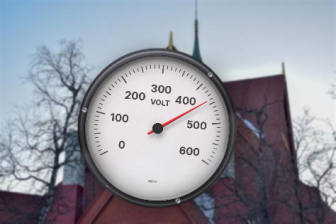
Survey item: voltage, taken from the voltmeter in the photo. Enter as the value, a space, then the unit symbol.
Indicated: 440 V
